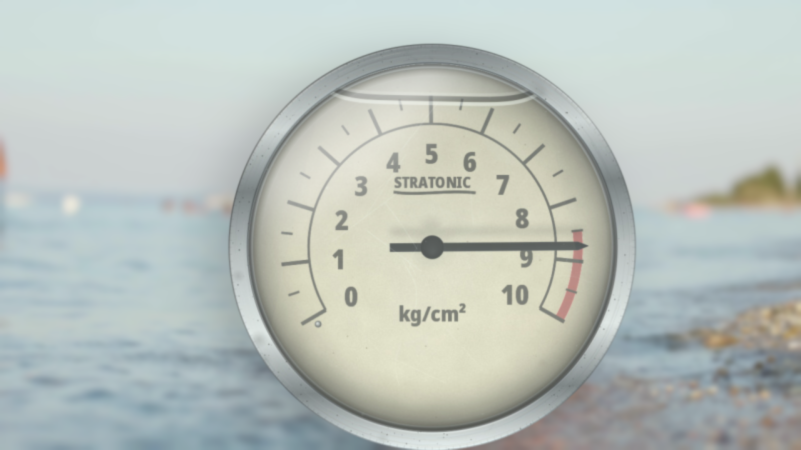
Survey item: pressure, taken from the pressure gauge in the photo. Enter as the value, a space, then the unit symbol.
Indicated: 8.75 kg/cm²
